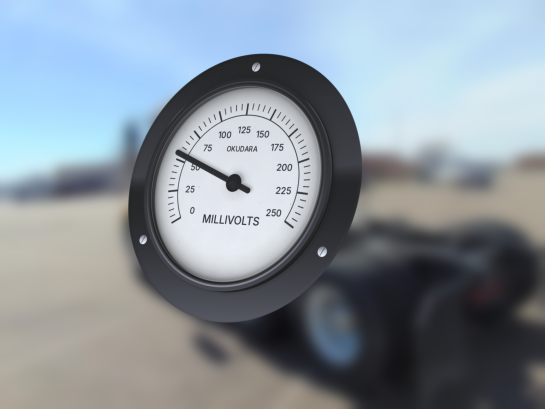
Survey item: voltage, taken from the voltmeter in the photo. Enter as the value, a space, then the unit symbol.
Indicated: 55 mV
